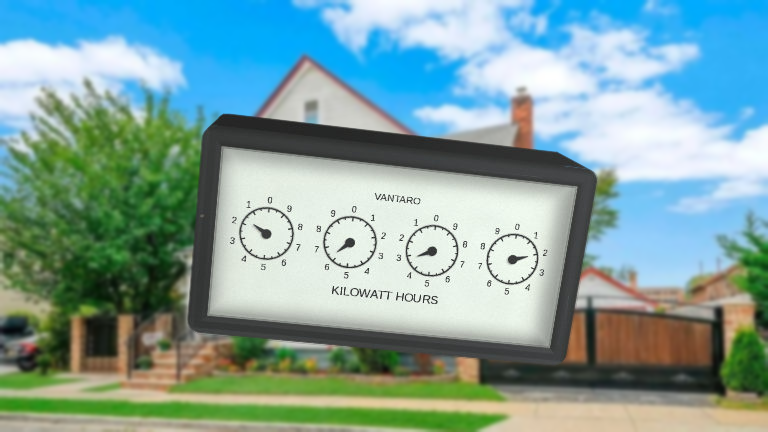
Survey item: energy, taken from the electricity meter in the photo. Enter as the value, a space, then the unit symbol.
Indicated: 1632 kWh
